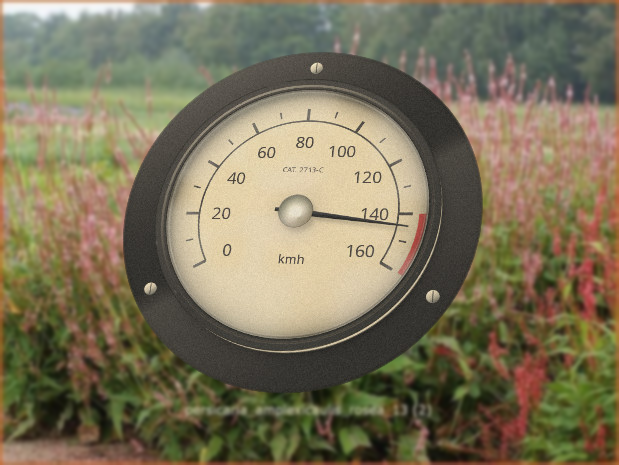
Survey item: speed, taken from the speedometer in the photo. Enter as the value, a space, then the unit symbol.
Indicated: 145 km/h
